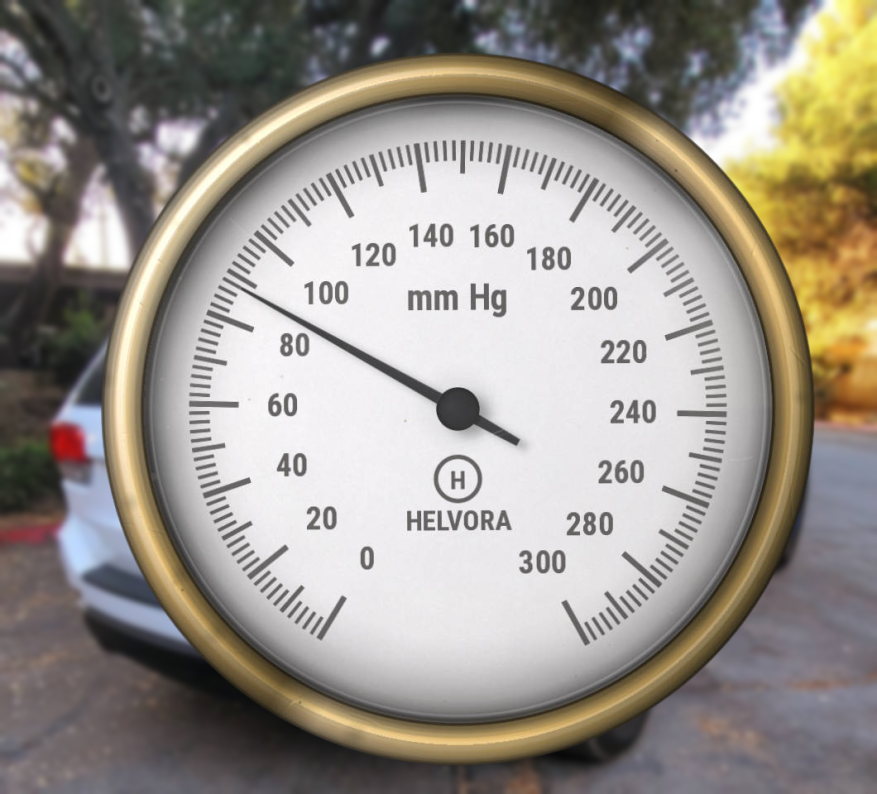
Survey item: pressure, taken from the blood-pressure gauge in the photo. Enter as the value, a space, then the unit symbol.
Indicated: 88 mmHg
